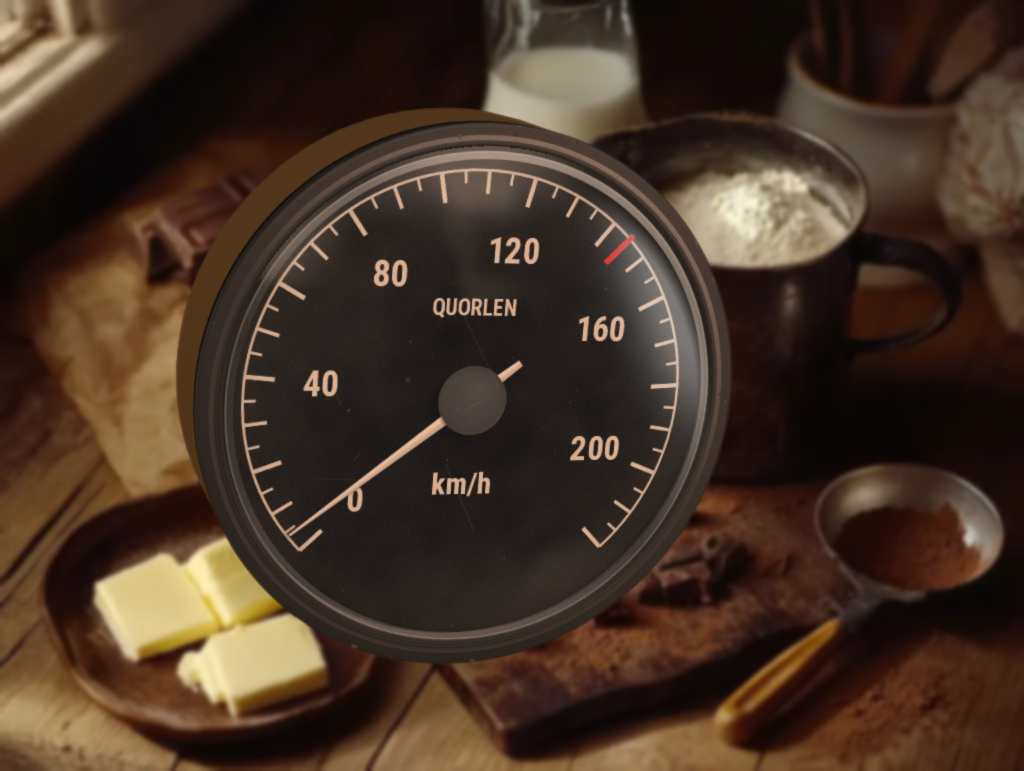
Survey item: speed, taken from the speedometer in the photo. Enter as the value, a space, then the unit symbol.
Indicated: 5 km/h
